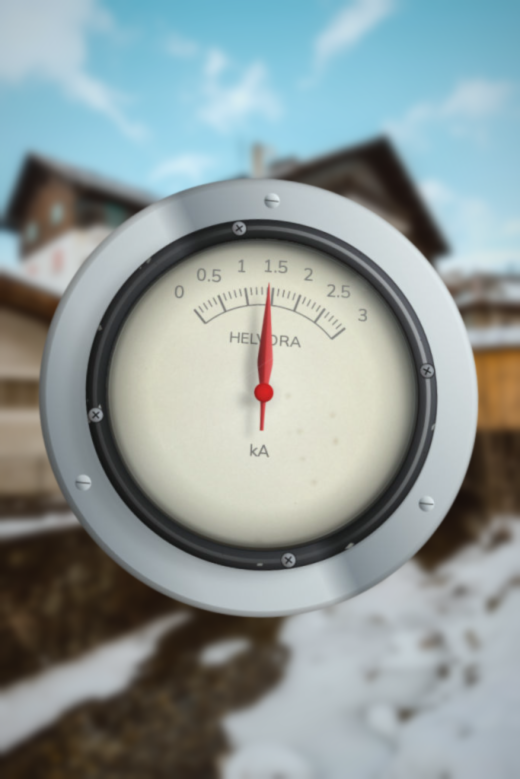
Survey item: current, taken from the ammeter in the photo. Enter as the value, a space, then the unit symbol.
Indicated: 1.4 kA
